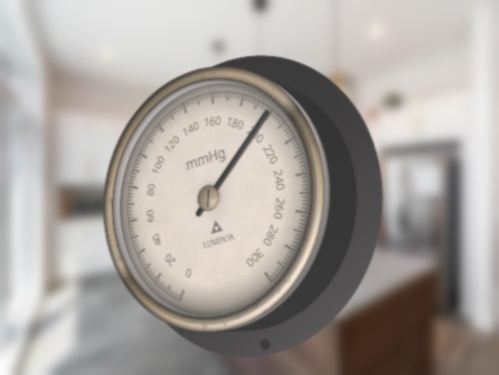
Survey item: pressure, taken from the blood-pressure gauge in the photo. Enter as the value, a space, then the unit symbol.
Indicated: 200 mmHg
